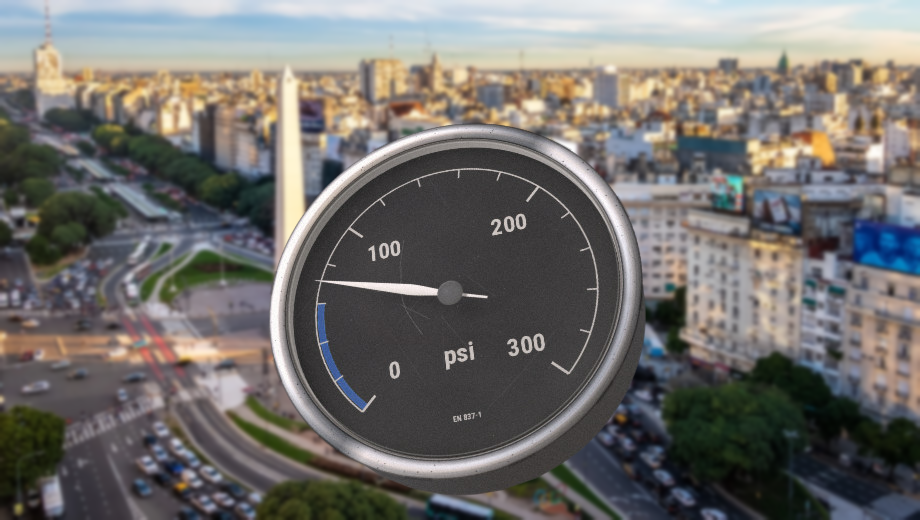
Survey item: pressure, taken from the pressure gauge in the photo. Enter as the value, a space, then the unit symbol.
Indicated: 70 psi
